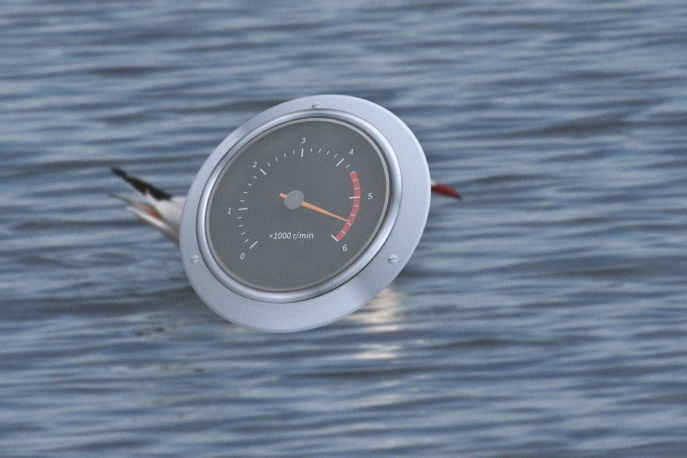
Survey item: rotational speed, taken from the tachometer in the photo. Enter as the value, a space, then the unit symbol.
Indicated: 5600 rpm
